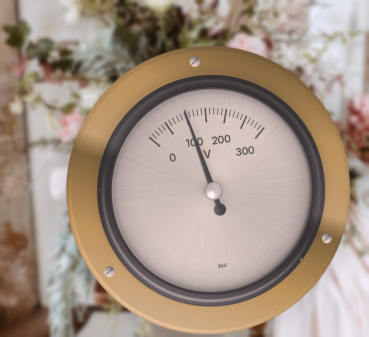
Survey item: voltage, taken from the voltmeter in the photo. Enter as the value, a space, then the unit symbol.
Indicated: 100 V
